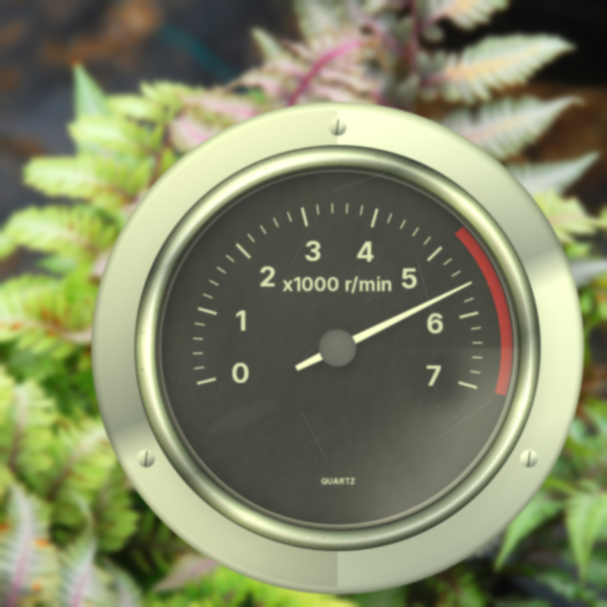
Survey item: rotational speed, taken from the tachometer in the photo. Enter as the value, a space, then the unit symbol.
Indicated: 5600 rpm
